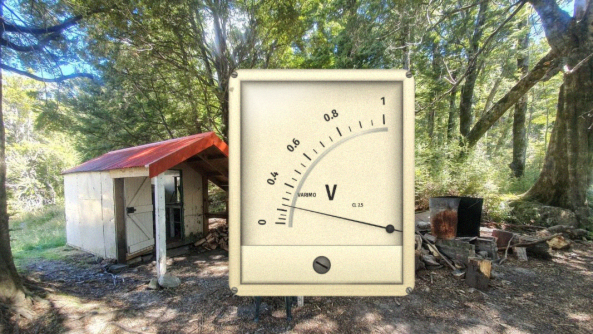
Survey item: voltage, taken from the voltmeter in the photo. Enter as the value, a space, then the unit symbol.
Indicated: 0.25 V
